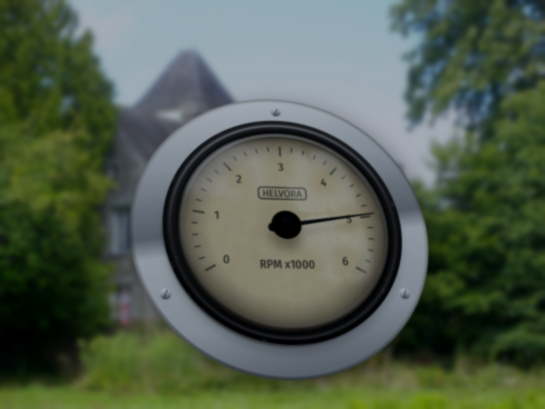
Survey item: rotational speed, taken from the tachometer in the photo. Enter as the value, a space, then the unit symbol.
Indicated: 5000 rpm
